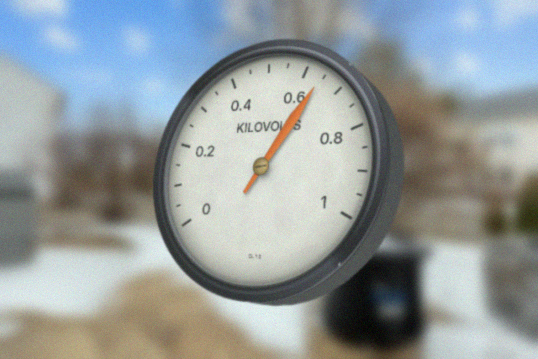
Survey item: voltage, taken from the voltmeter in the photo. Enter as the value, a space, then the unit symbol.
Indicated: 0.65 kV
